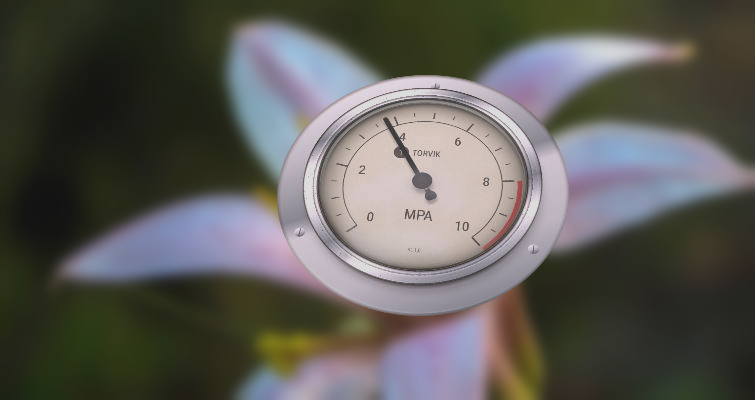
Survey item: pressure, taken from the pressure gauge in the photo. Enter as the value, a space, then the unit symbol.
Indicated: 3.75 MPa
